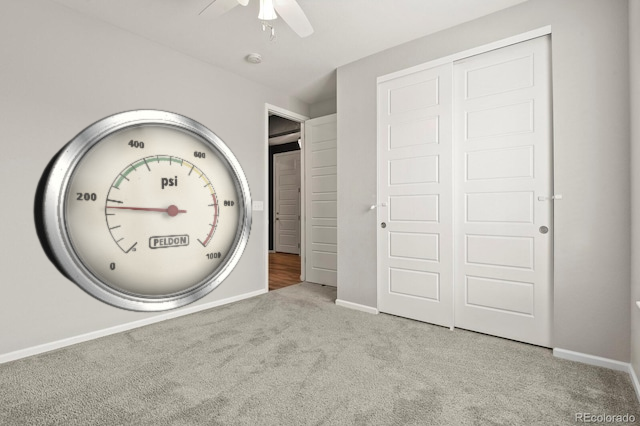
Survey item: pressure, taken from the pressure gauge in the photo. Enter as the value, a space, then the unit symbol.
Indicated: 175 psi
